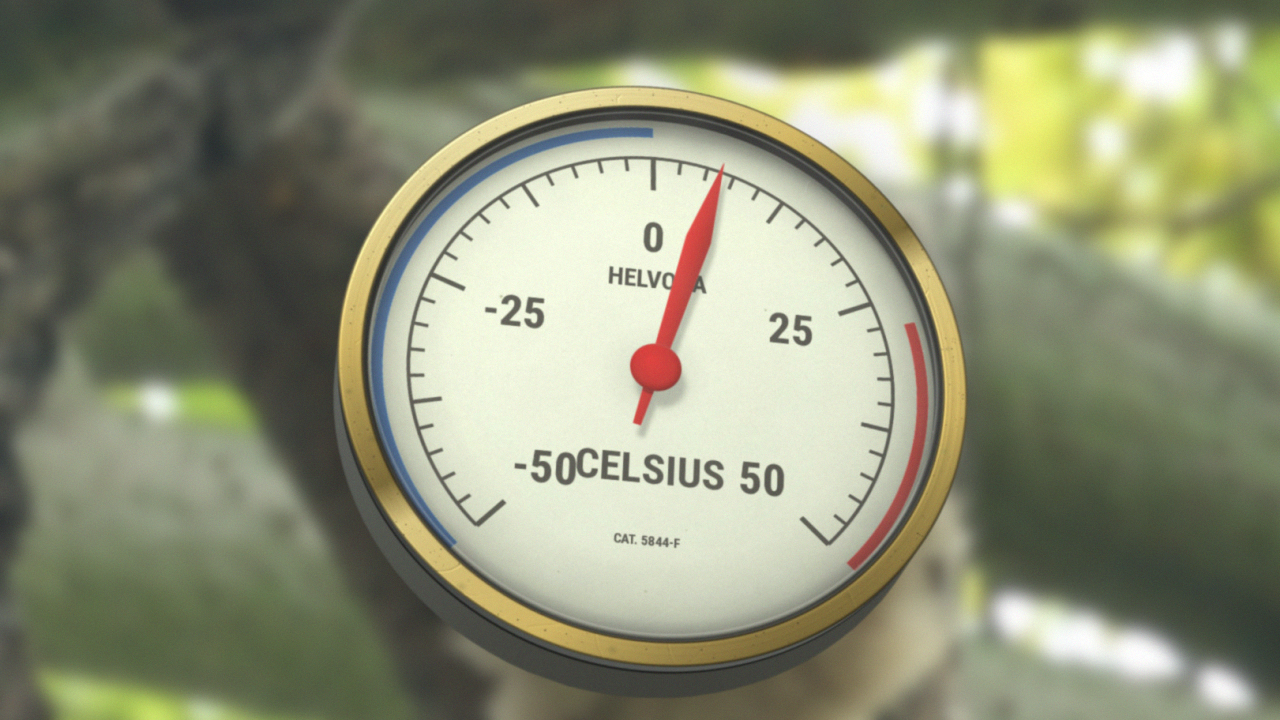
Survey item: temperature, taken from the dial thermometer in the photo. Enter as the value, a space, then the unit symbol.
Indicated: 6.25 °C
